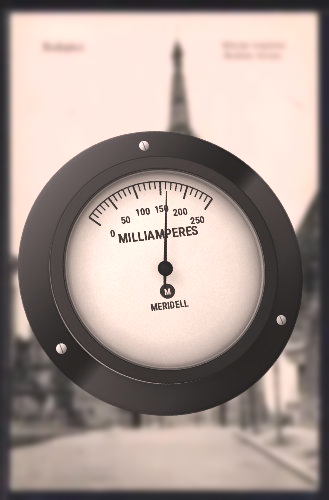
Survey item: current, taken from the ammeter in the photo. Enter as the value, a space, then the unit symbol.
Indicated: 160 mA
